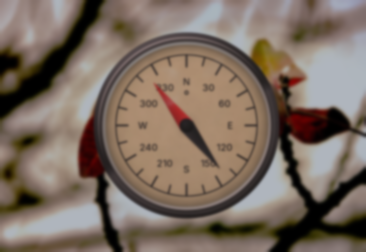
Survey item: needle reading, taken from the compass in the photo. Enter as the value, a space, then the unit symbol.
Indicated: 322.5 °
